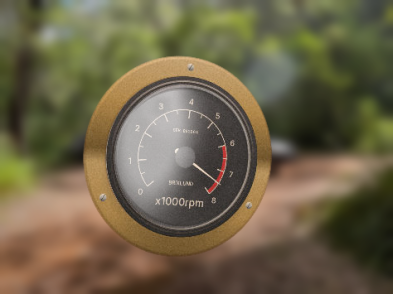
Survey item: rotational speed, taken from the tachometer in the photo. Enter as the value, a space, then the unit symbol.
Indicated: 7500 rpm
